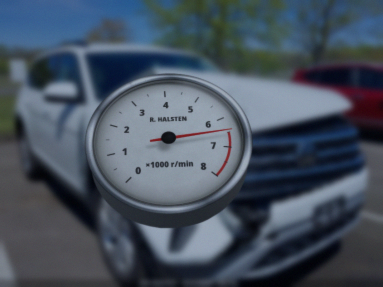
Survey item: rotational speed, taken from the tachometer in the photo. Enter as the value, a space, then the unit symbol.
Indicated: 6500 rpm
